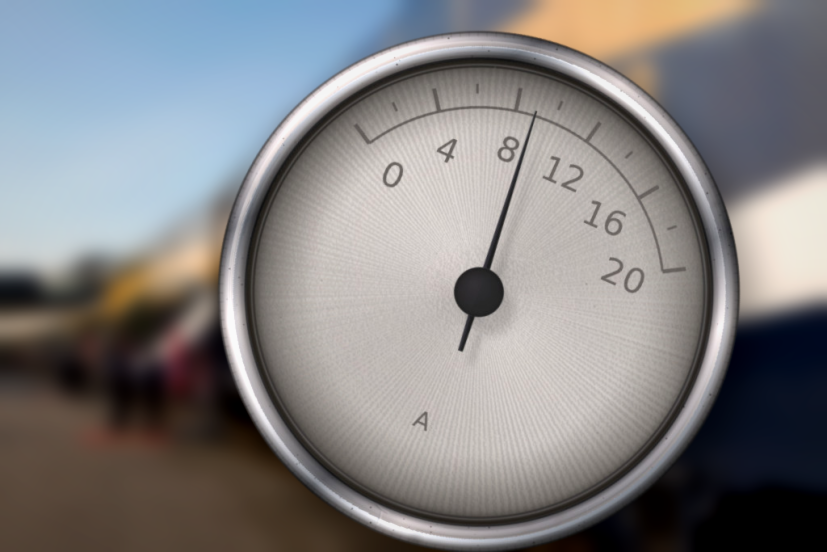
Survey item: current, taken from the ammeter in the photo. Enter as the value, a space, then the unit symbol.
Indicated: 9 A
